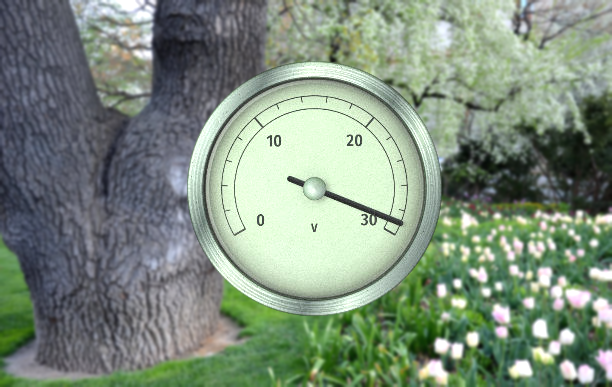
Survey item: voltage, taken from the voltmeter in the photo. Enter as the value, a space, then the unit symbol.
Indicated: 29 V
